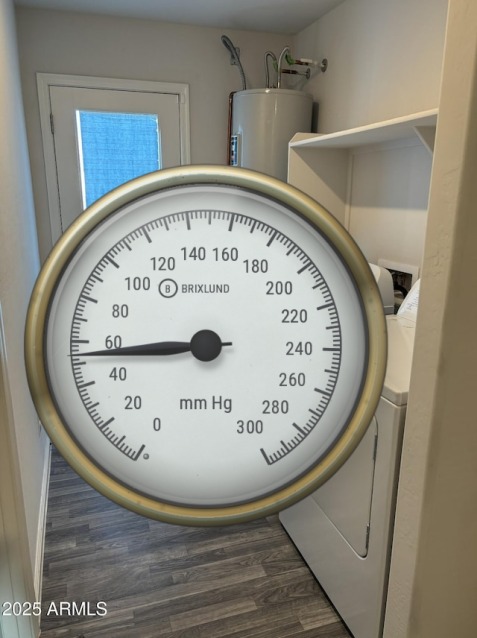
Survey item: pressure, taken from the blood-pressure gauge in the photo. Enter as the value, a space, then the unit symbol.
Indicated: 54 mmHg
